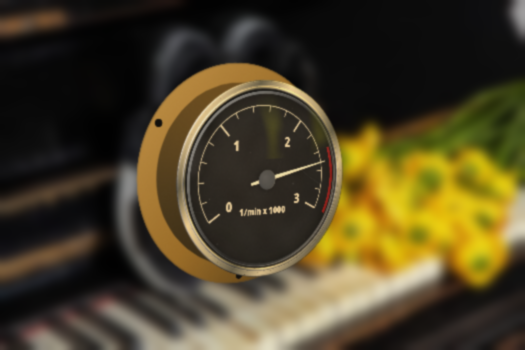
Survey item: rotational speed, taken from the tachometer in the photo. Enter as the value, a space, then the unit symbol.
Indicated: 2500 rpm
